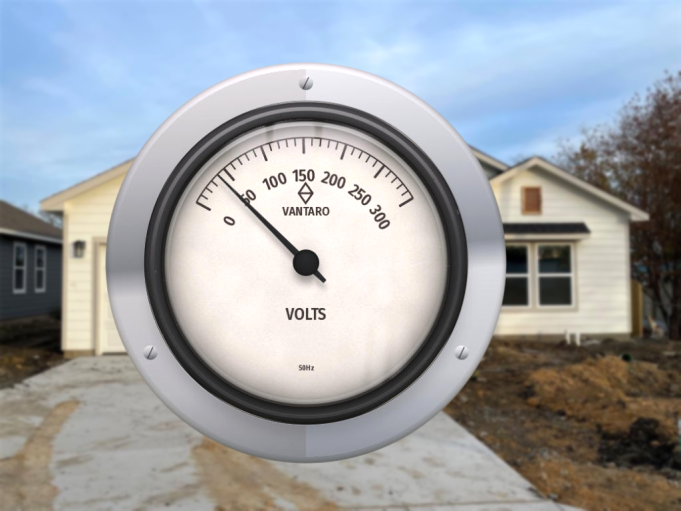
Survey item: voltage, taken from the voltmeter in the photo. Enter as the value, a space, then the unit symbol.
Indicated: 40 V
